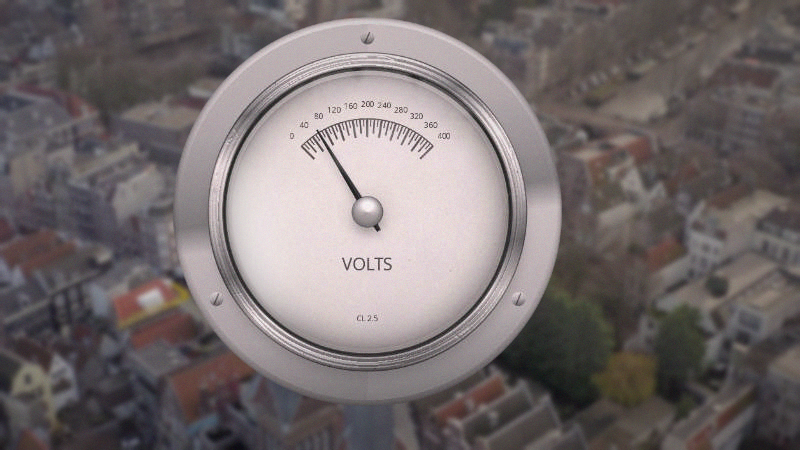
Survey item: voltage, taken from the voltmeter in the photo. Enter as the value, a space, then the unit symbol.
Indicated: 60 V
